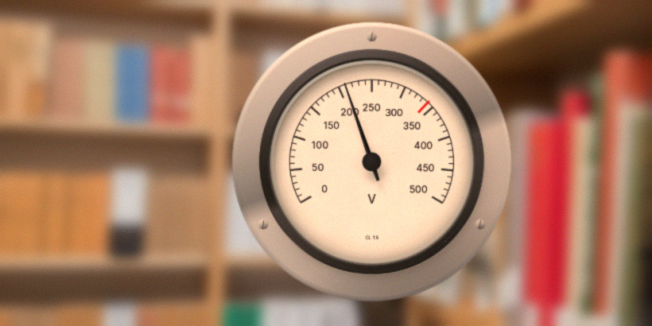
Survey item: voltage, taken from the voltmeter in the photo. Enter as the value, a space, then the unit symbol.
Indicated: 210 V
